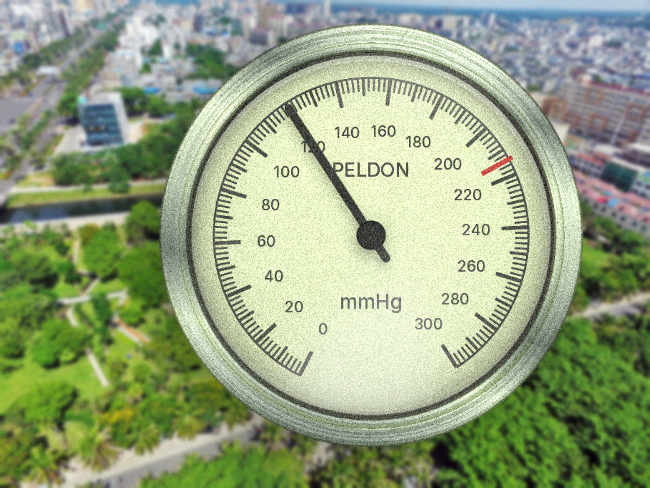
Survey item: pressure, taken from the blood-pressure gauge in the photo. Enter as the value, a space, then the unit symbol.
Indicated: 120 mmHg
